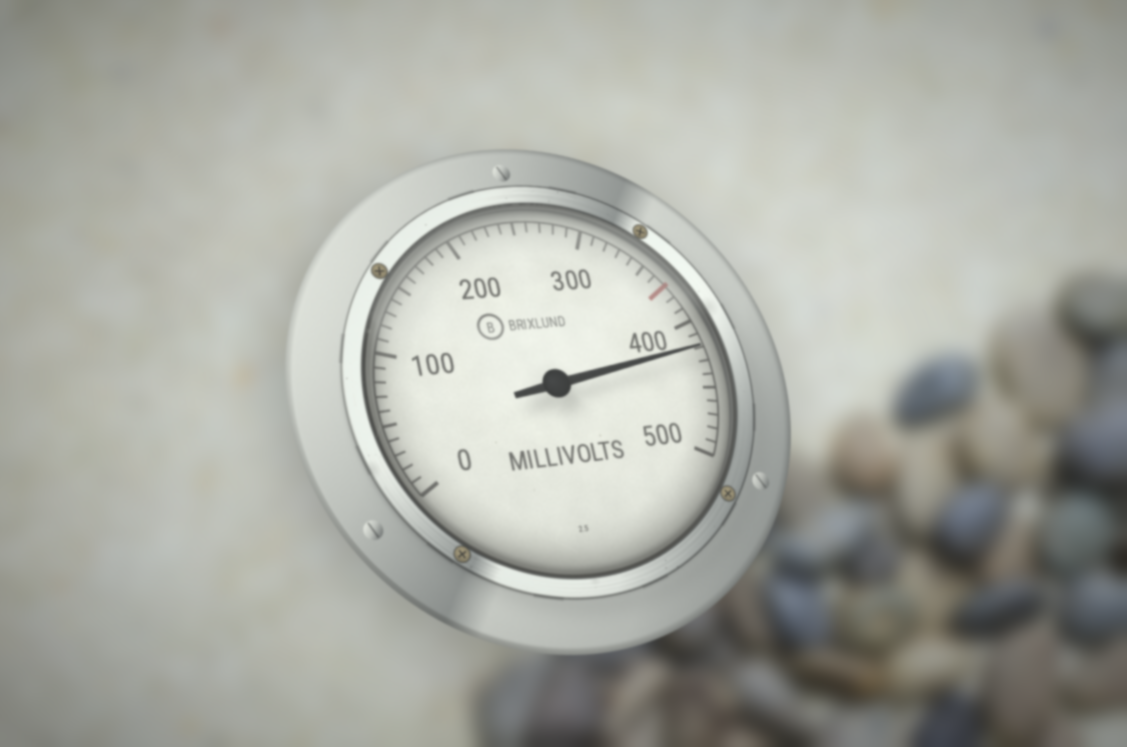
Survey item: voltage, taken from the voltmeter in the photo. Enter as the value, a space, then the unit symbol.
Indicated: 420 mV
